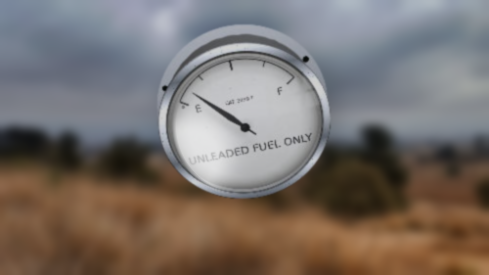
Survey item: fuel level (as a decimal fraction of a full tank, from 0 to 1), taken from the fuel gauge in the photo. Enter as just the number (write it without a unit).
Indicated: 0.125
